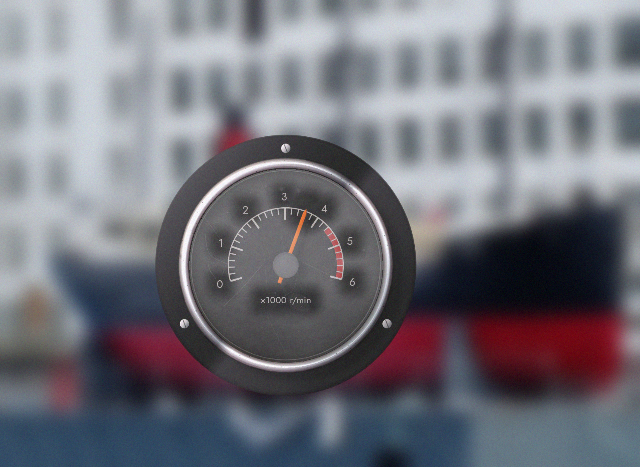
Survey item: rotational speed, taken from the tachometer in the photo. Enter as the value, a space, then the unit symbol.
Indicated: 3600 rpm
